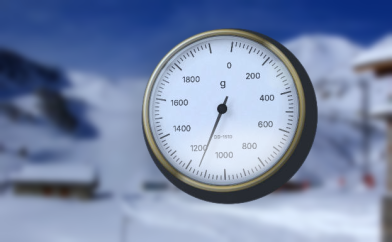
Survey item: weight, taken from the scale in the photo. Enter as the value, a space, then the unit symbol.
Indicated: 1140 g
